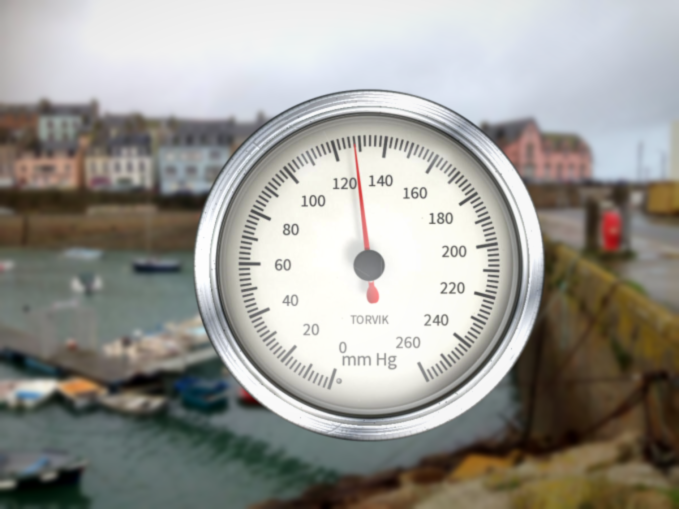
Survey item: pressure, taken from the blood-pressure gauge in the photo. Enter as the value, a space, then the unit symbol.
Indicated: 128 mmHg
